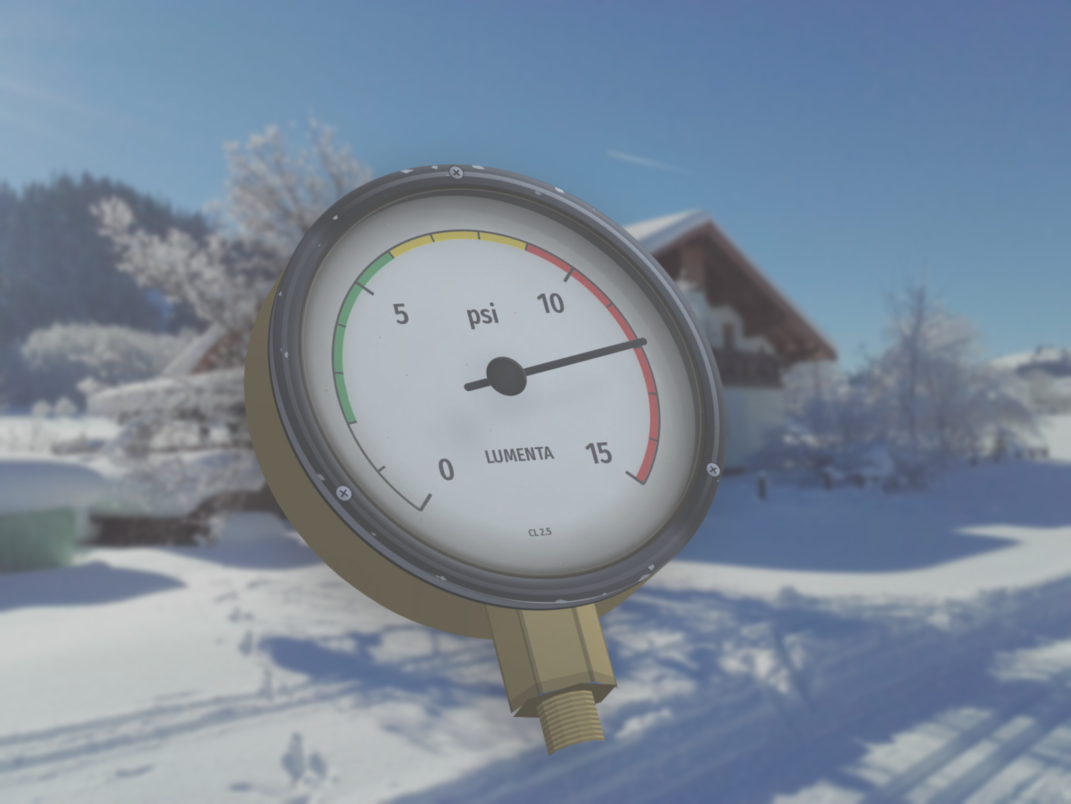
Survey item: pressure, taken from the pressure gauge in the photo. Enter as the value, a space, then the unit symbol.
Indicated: 12 psi
